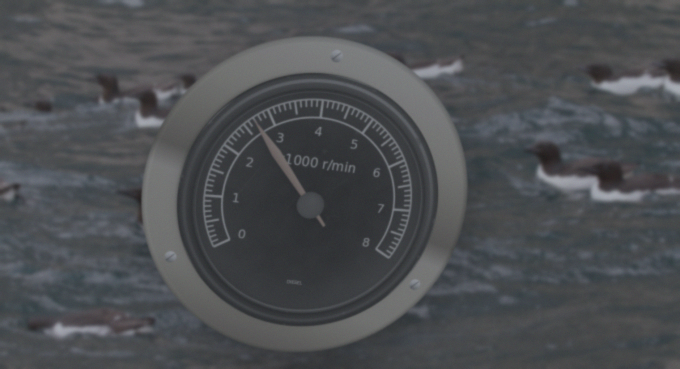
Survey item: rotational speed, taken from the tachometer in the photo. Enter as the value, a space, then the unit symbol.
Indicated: 2700 rpm
